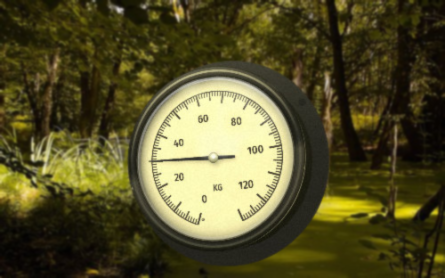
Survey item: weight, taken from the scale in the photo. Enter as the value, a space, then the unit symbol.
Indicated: 30 kg
